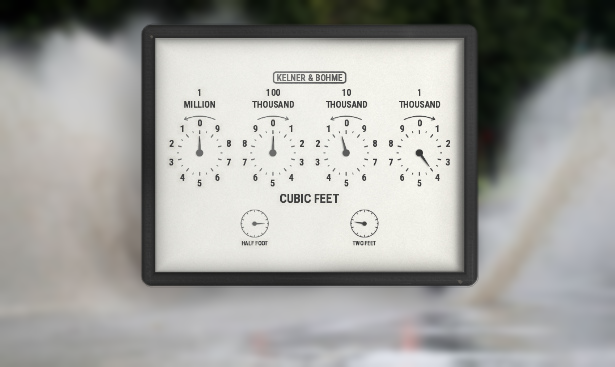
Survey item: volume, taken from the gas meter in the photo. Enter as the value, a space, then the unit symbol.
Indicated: 400 ft³
